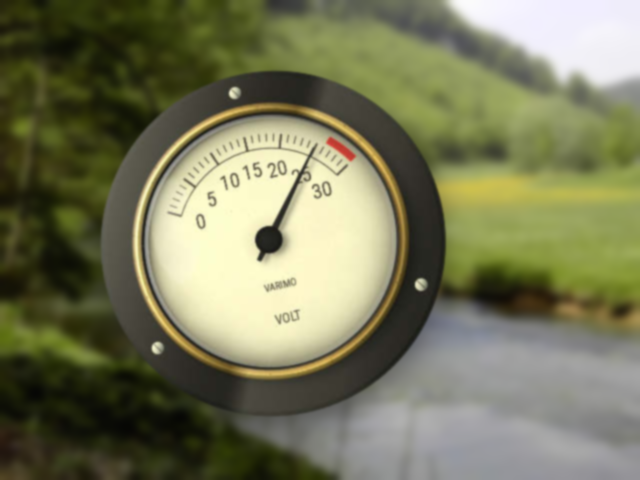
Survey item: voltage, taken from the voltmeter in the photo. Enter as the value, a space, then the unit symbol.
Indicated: 25 V
